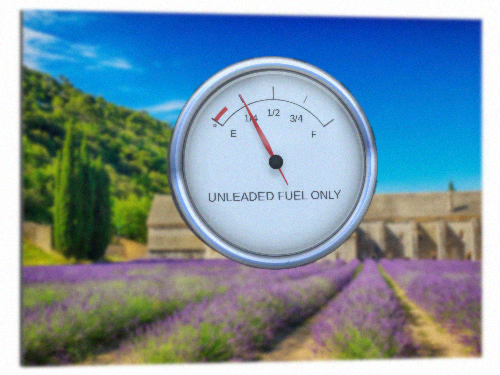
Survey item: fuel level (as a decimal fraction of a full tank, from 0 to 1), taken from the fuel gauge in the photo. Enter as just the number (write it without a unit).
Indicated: 0.25
